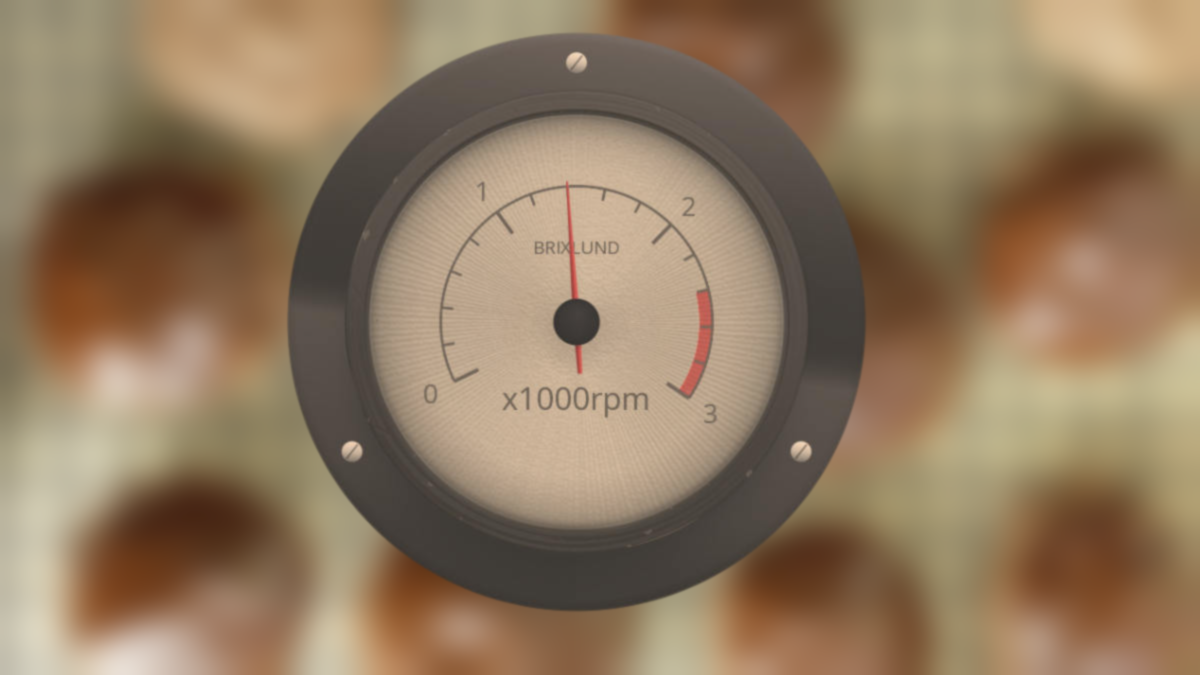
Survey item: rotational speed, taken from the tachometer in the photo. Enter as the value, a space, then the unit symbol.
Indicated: 1400 rpm
